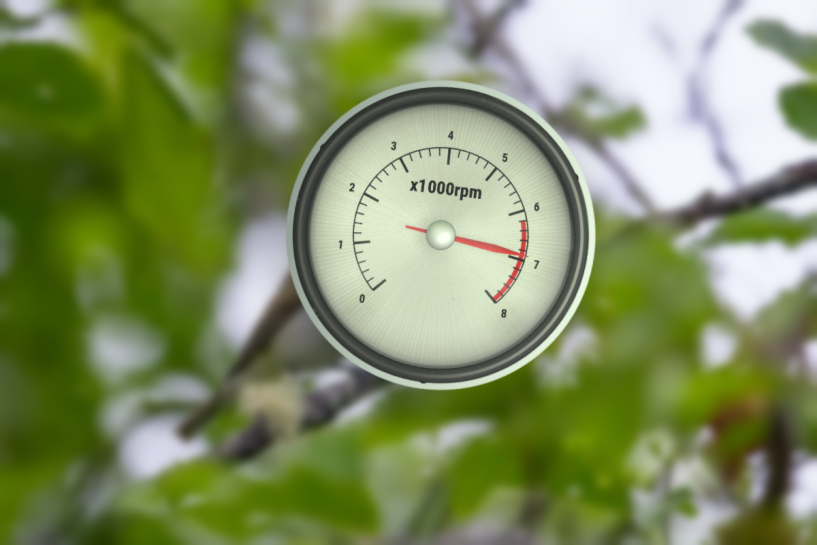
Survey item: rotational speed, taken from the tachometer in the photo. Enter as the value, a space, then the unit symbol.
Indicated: 6900 rpm
